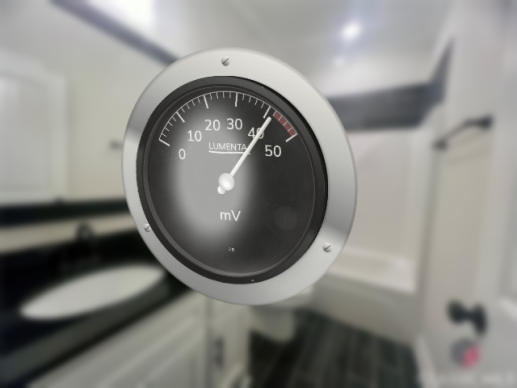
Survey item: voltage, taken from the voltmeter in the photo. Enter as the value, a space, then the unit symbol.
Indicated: 42 mV
